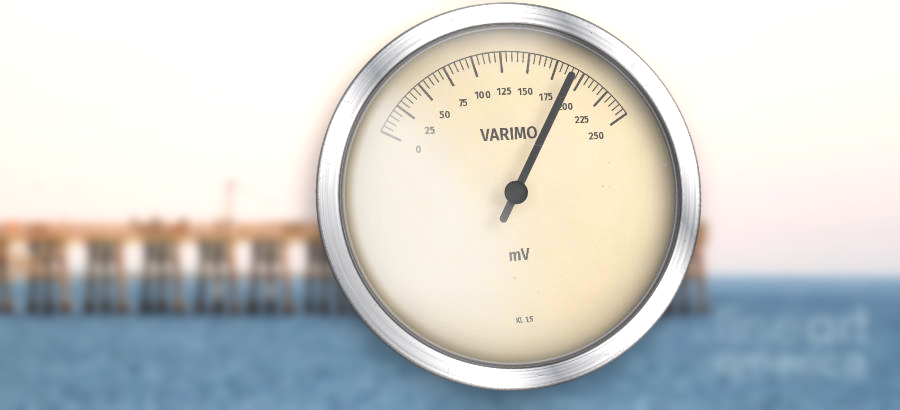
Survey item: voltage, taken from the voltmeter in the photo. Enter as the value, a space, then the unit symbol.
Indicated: 190 mV
